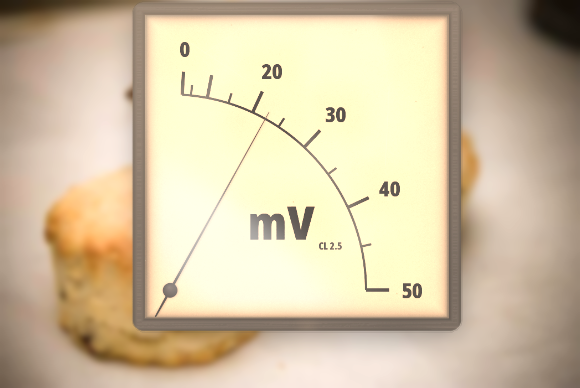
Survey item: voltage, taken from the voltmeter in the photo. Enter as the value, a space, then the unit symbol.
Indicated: 22.5 mV
